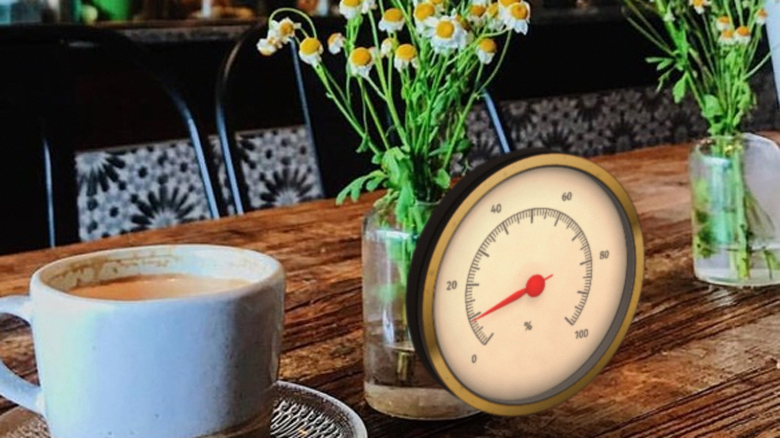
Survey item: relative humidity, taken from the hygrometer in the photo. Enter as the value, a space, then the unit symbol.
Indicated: 10 %
